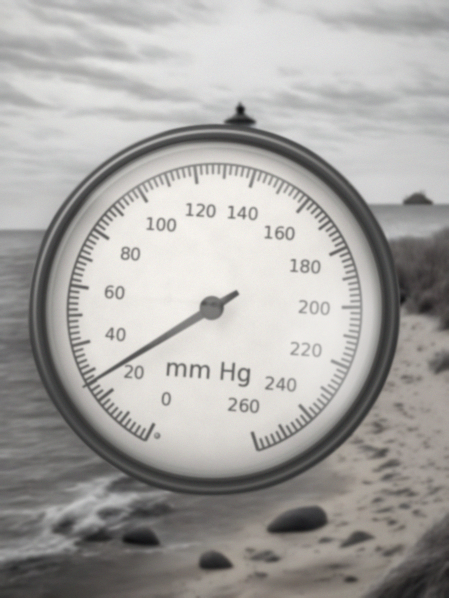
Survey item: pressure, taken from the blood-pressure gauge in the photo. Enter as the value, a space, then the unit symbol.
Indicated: 26 mmHg
